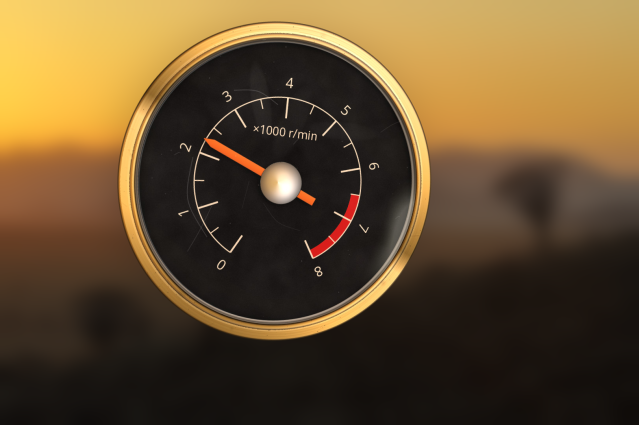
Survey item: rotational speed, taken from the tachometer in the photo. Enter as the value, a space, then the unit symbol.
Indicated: 2250 rpm
